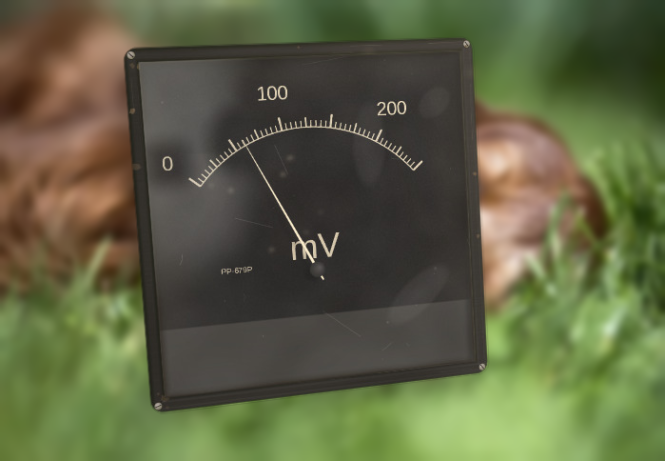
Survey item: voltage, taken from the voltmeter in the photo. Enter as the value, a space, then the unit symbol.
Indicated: 60 mV
